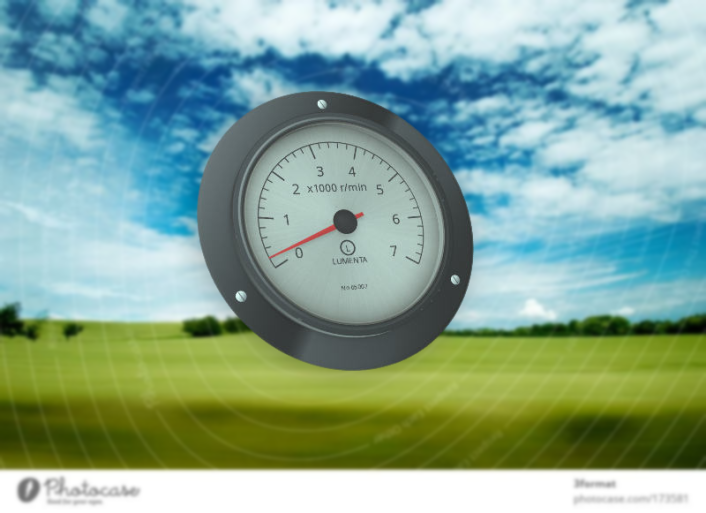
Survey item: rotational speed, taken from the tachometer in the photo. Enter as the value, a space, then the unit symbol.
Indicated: 200 rpm
